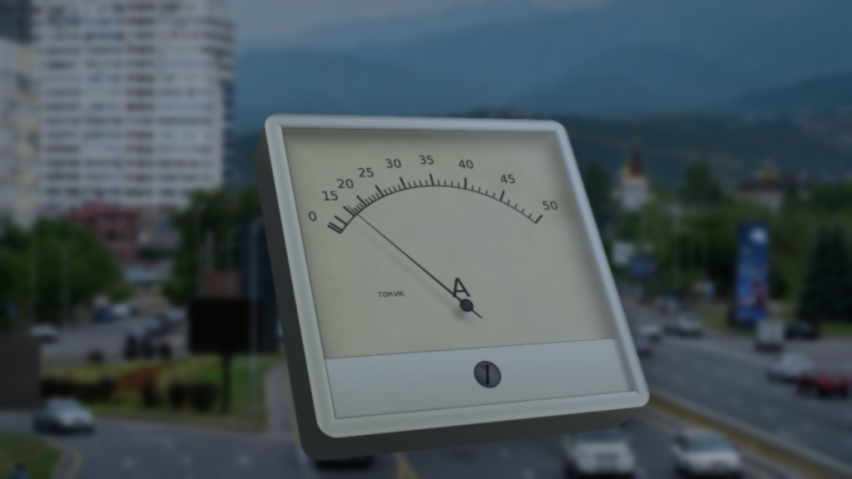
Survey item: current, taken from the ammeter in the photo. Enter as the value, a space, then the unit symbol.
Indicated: 15 A
